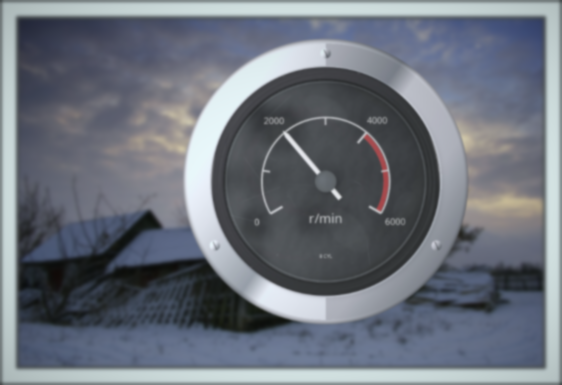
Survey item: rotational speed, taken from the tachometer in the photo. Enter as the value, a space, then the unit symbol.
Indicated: 2000 rpm
